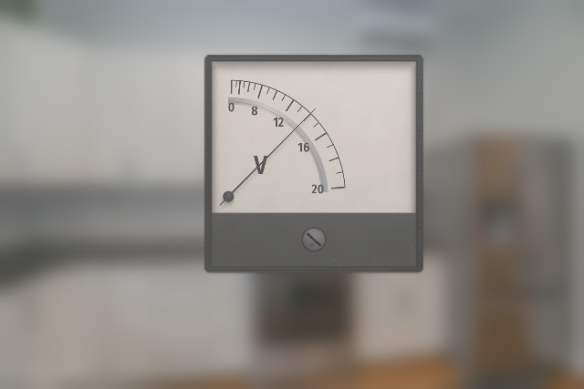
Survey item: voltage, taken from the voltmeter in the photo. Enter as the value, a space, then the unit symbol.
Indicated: 14 V
